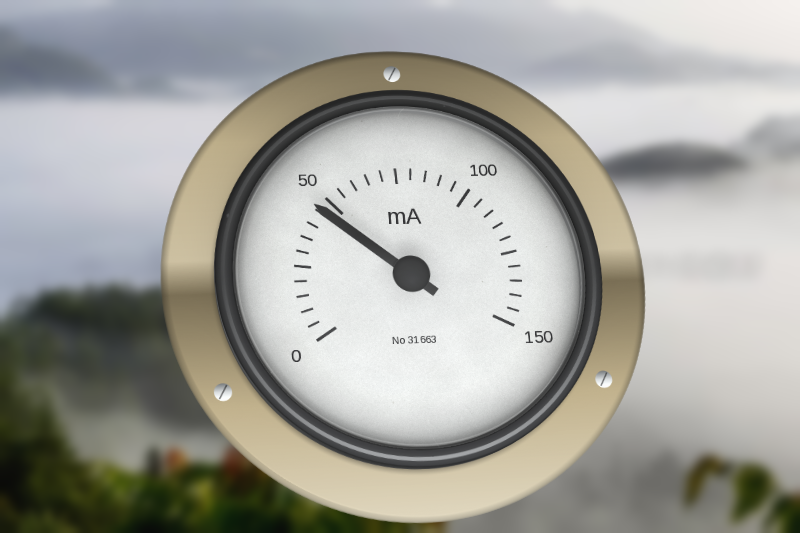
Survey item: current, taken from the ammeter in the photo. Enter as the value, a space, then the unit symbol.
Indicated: 45 mA
